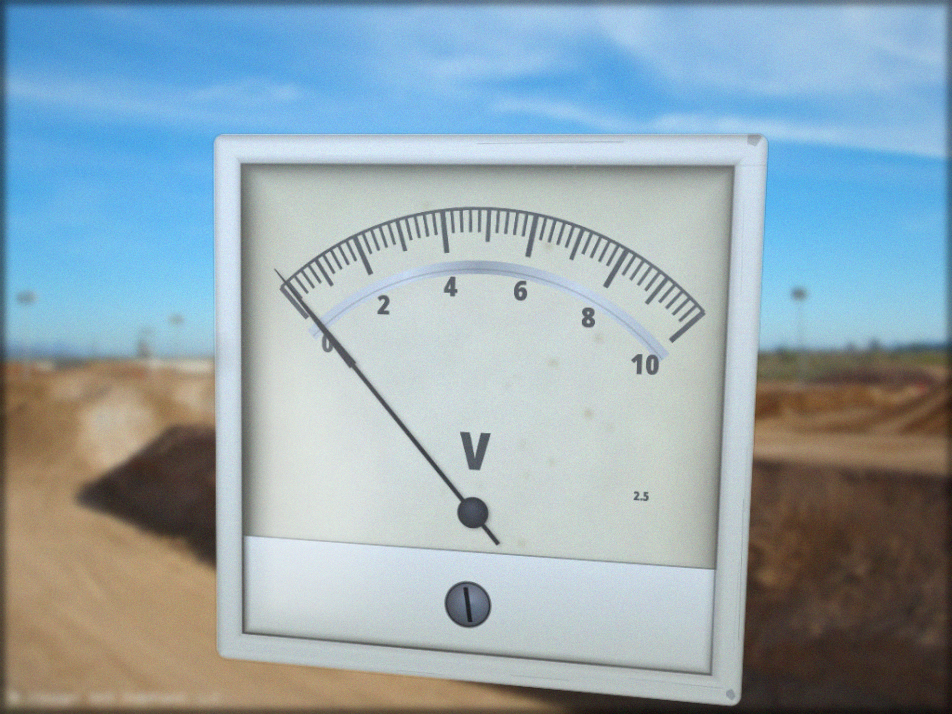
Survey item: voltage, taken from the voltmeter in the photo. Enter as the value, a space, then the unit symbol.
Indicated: 0.2 V
